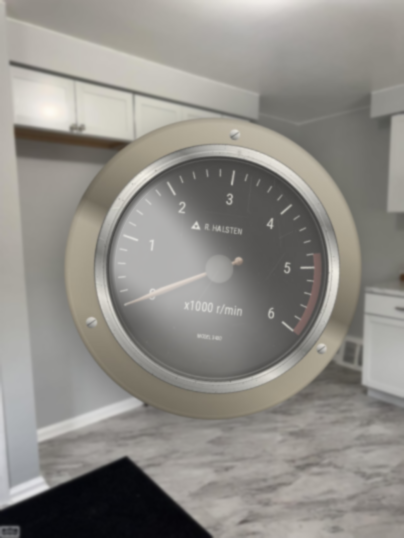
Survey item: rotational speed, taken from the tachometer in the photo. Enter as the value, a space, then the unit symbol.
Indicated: 0 rpm
